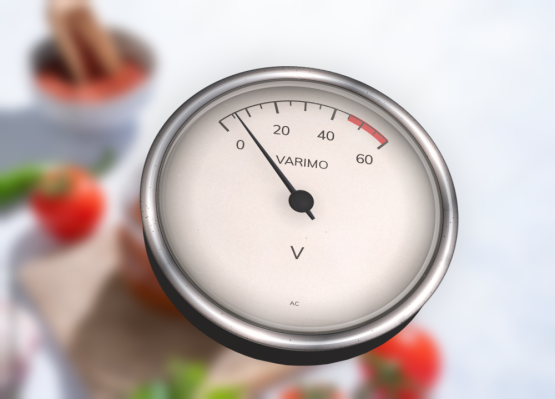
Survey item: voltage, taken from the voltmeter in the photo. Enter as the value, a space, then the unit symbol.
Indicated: 5 V
